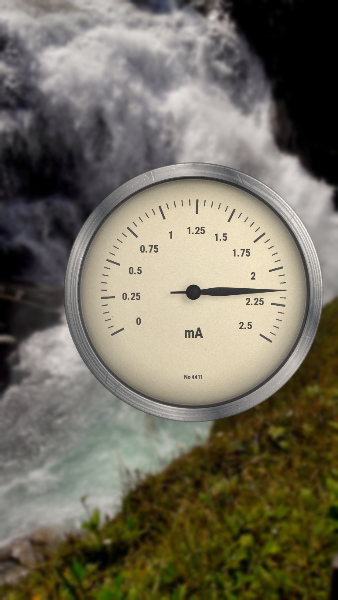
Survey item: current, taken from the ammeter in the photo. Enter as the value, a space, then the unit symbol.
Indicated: 2.15 mA
